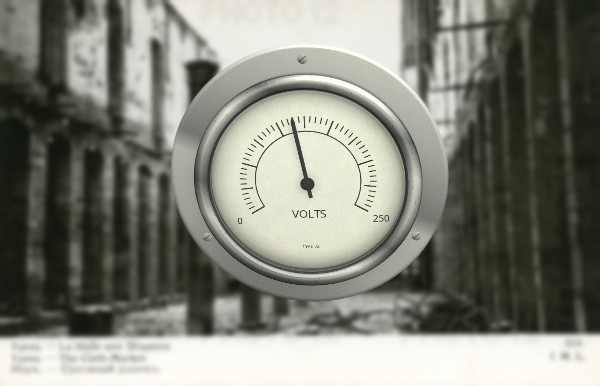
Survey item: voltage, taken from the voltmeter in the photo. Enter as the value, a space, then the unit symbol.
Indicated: 115 V
